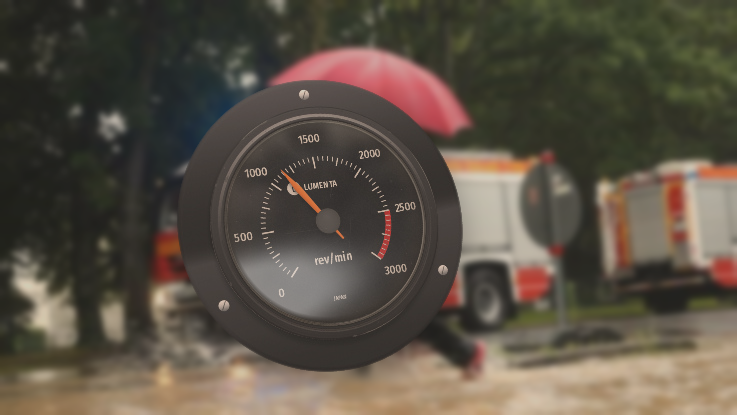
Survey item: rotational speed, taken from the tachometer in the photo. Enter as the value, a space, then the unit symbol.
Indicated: 1150 rpm
